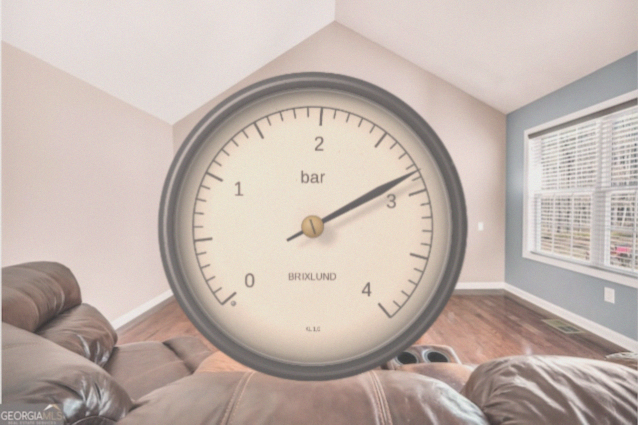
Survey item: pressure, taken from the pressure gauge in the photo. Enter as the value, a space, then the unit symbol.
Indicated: 2.85 bar
